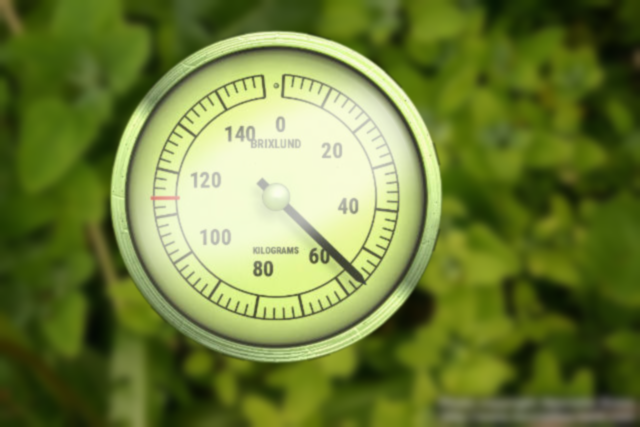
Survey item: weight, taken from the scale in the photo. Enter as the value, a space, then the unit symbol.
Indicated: 56 kg
